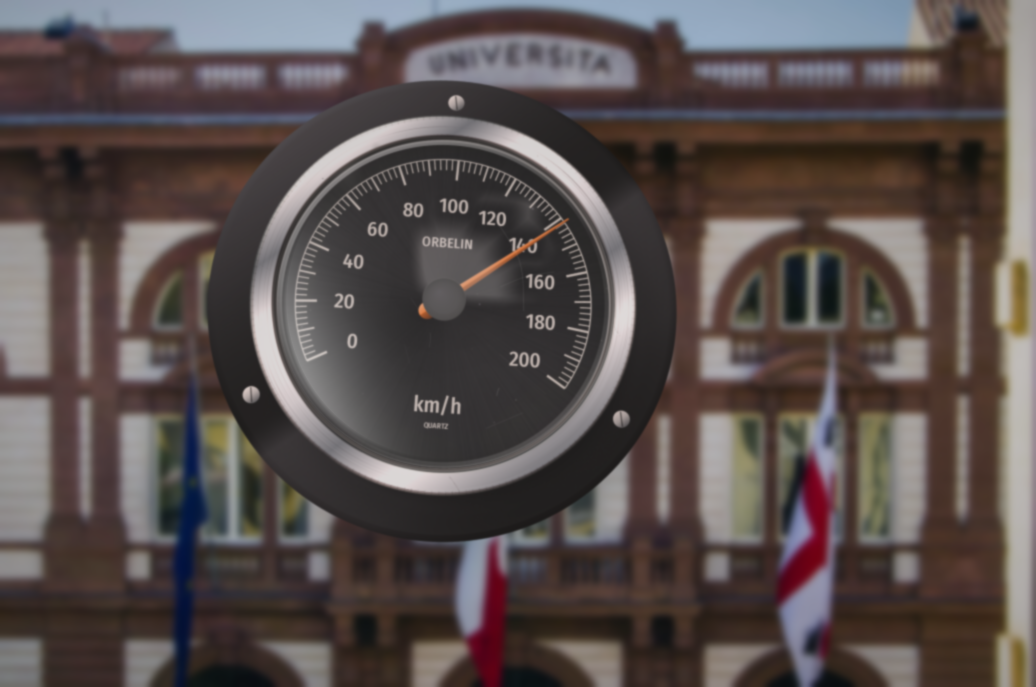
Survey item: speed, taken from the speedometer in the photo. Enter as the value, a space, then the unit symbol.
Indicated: 142 km/h
